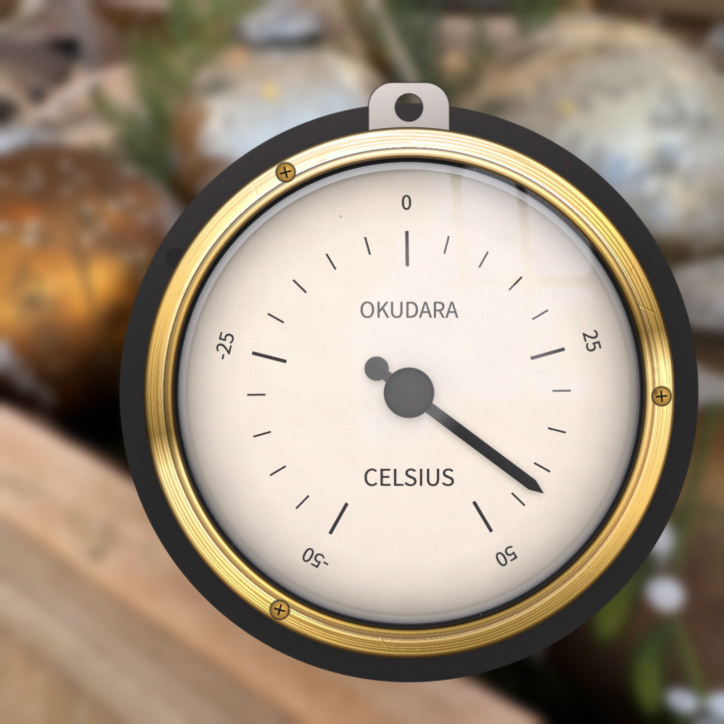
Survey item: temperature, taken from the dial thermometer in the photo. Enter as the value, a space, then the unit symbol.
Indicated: 42.5 °C
